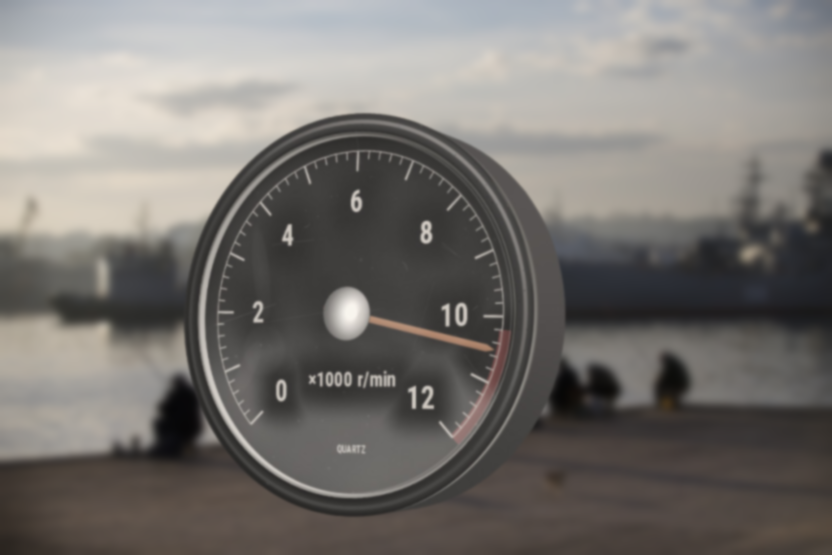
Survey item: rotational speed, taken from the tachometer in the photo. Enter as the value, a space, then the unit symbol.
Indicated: 10500 rpm
